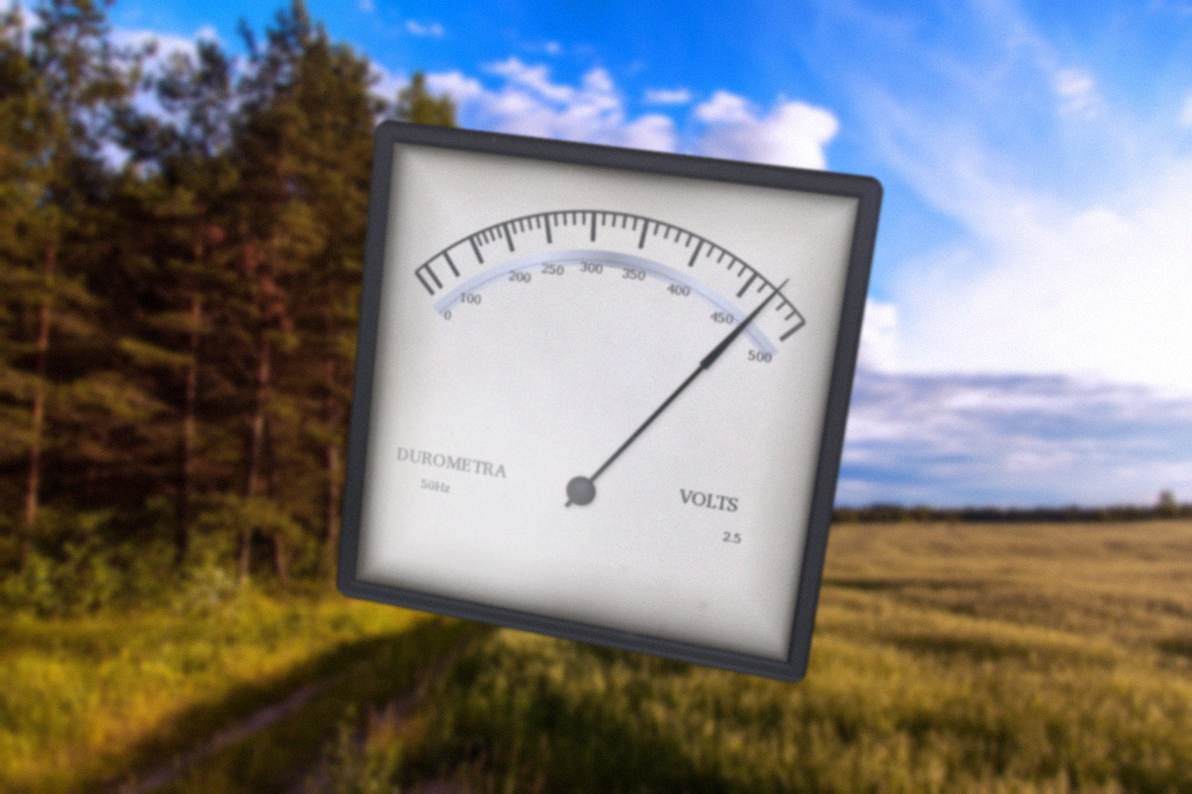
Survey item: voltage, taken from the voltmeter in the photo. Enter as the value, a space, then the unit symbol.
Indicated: 470 V
